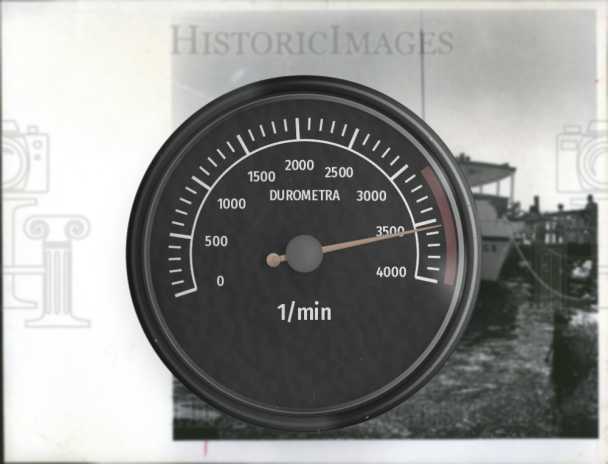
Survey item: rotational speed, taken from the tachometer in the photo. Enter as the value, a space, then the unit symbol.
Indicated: 3550 rpm
